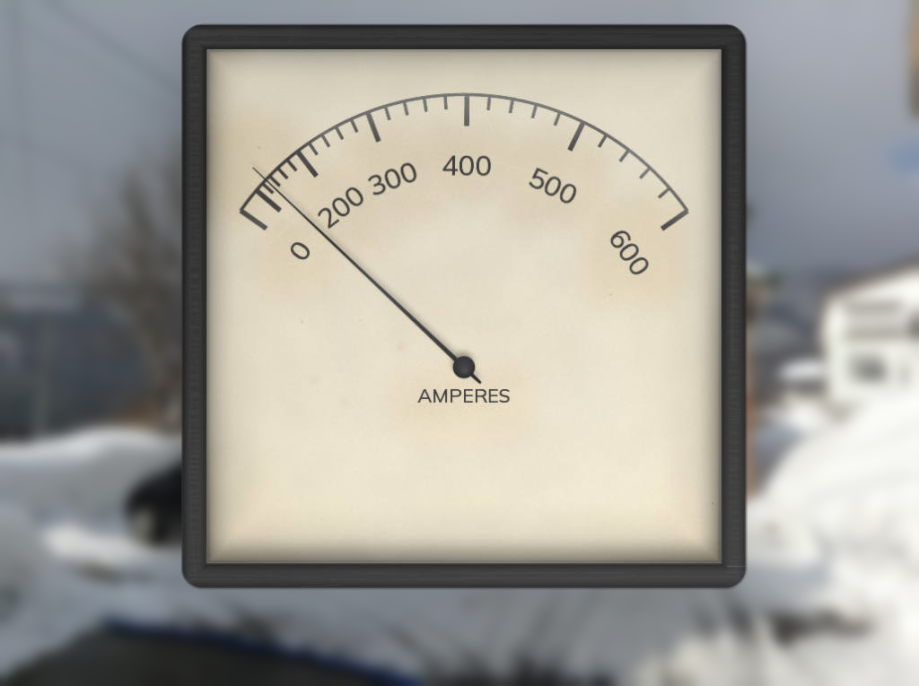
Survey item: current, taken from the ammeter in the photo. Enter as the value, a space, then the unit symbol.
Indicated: 130 A
